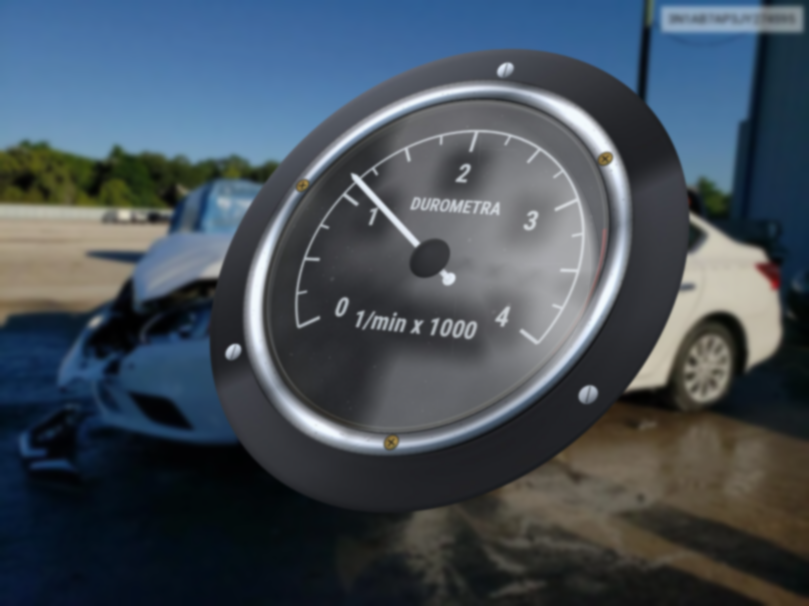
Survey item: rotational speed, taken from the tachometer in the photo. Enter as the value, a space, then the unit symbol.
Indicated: 1125 rpm
